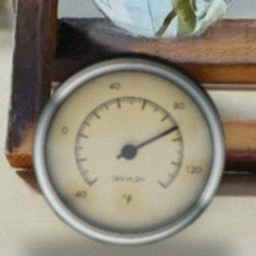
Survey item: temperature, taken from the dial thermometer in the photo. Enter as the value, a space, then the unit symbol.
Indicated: 90 °F
